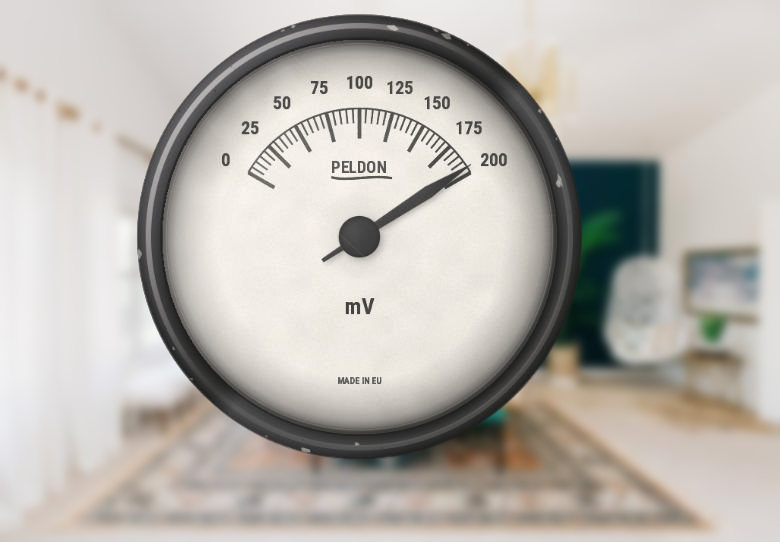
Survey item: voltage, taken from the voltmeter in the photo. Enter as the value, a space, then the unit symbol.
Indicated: 195 mV
